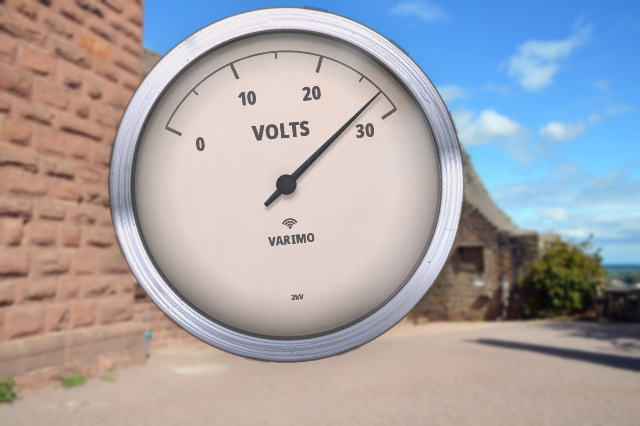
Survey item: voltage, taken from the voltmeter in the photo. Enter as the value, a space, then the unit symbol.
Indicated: 27.5 V
